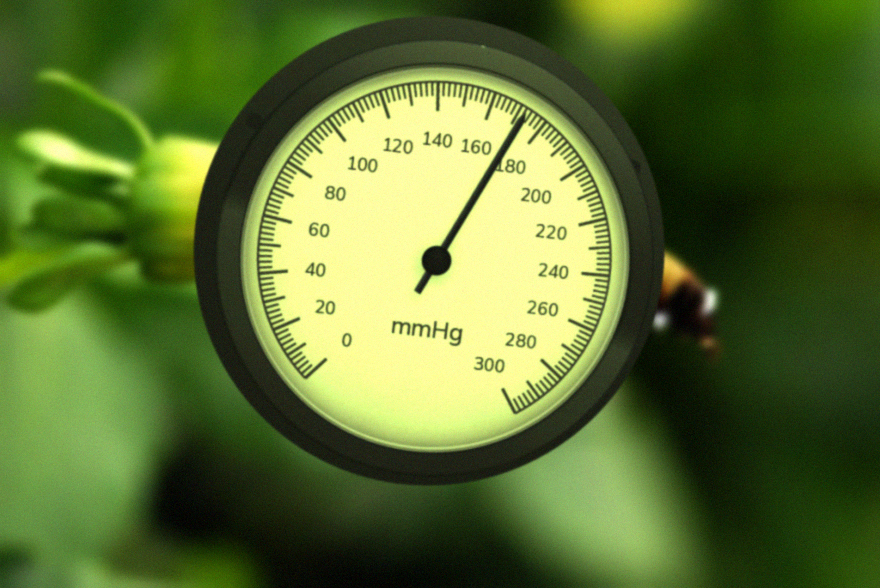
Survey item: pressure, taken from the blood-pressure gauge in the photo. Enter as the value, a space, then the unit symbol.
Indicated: 172 mmHg
